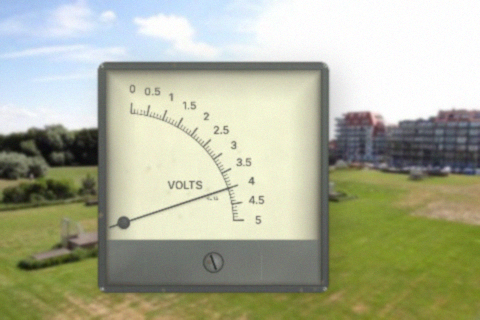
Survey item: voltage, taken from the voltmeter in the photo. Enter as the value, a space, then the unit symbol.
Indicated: 4 V
